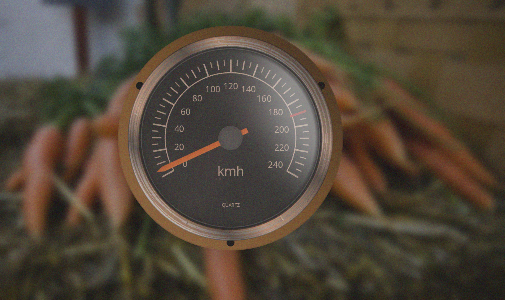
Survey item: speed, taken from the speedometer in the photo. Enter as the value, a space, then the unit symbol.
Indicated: 5 km/h
